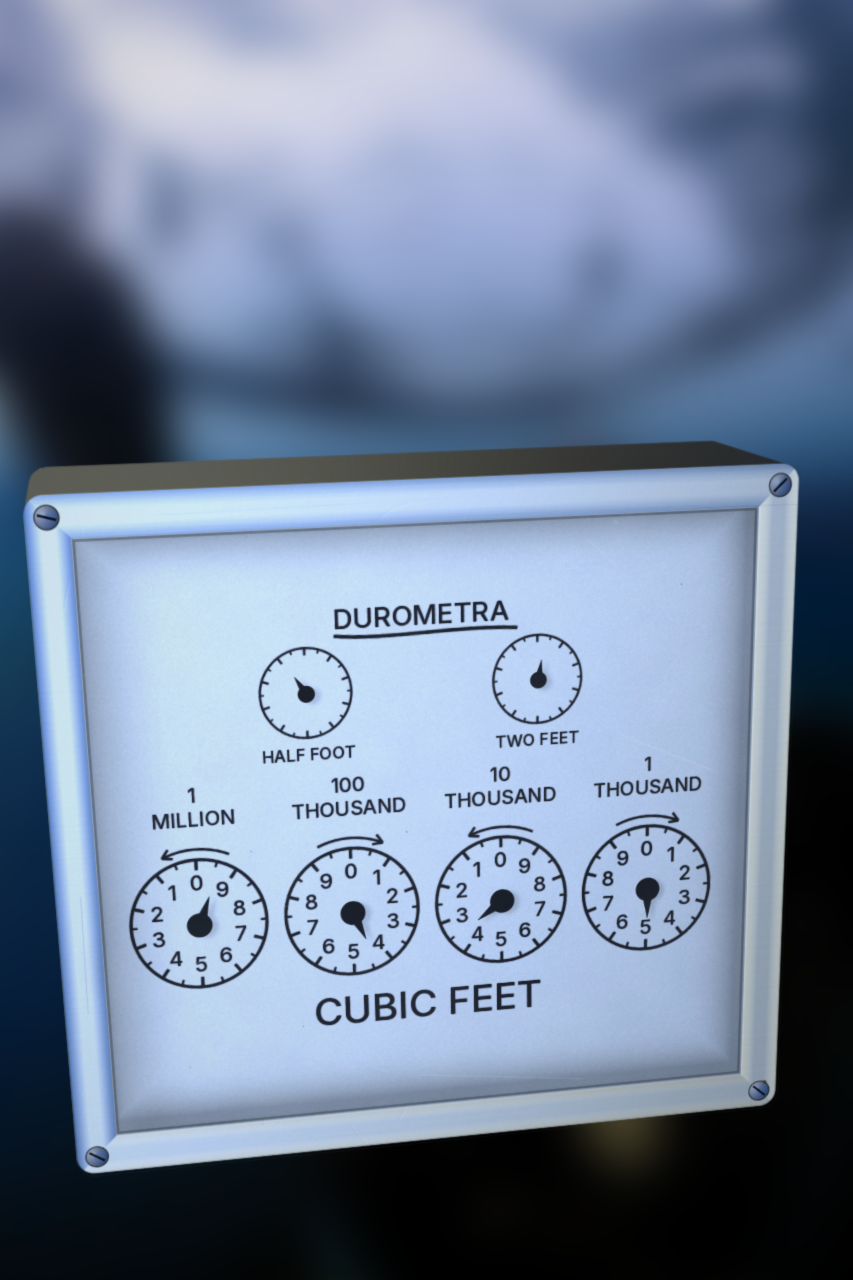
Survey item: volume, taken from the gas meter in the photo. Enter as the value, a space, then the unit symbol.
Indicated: 943500 ft³
